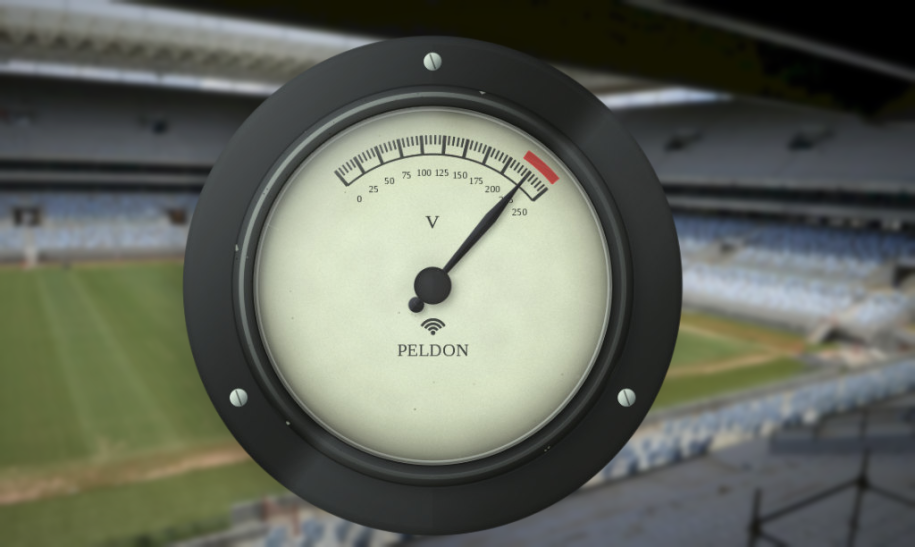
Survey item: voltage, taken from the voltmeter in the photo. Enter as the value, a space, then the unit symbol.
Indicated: 225 V
